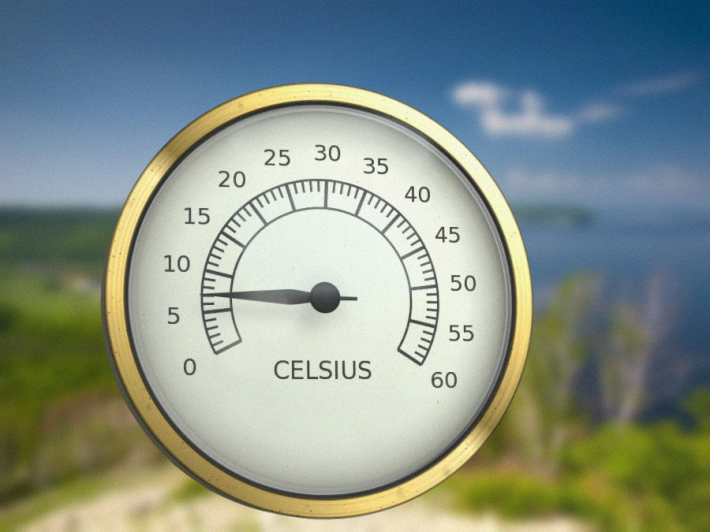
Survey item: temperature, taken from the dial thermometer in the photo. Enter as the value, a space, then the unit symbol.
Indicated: 7 °C
